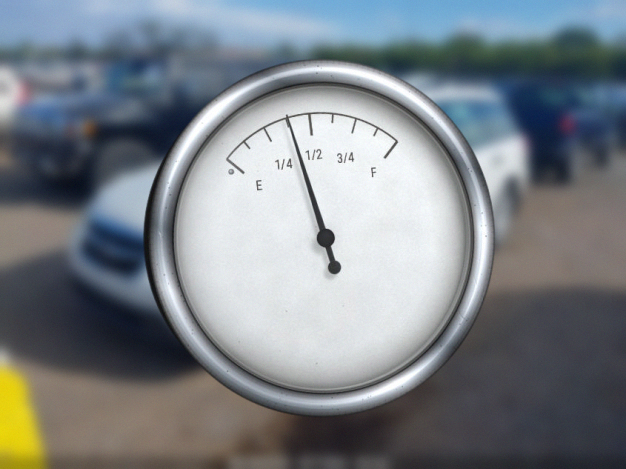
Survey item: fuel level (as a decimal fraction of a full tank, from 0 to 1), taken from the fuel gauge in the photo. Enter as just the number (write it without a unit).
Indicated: 0.375
